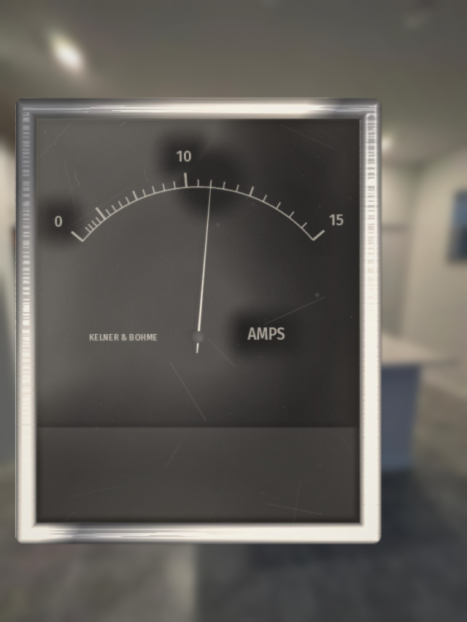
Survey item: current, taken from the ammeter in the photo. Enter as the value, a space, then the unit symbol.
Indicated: 11 A
